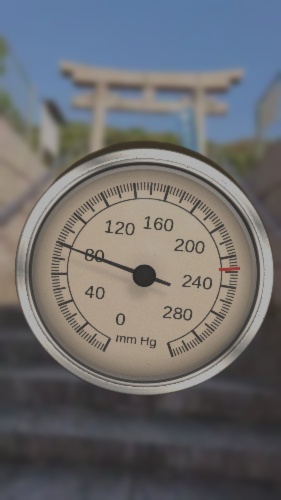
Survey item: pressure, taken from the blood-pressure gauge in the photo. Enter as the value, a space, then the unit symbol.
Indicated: 80 mmHg
